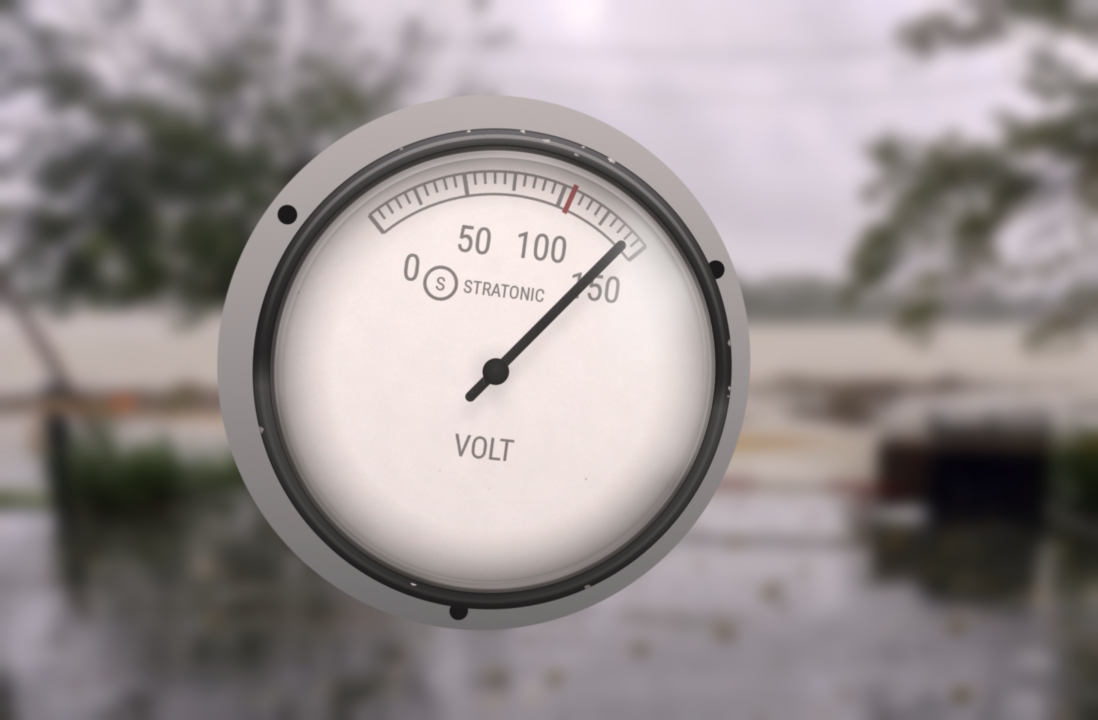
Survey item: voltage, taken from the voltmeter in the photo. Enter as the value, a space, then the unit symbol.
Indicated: 140 V
